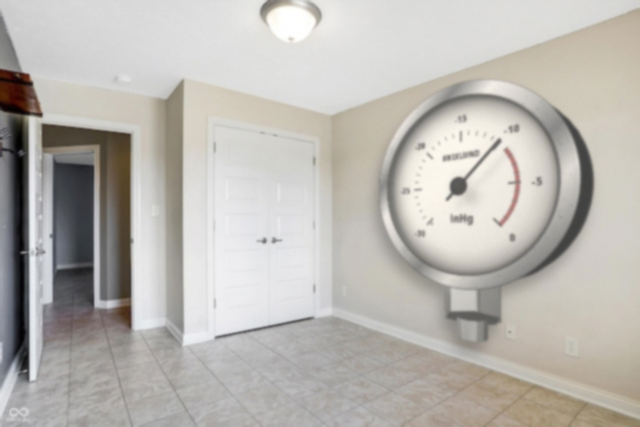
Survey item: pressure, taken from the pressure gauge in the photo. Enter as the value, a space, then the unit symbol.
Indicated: -10 inHg
